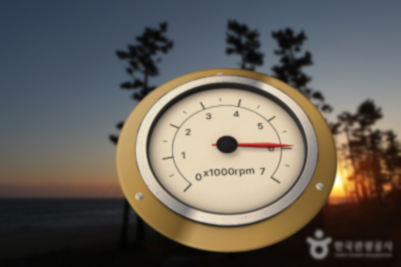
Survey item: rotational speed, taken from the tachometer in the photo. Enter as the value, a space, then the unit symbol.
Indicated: 6000 rpm
